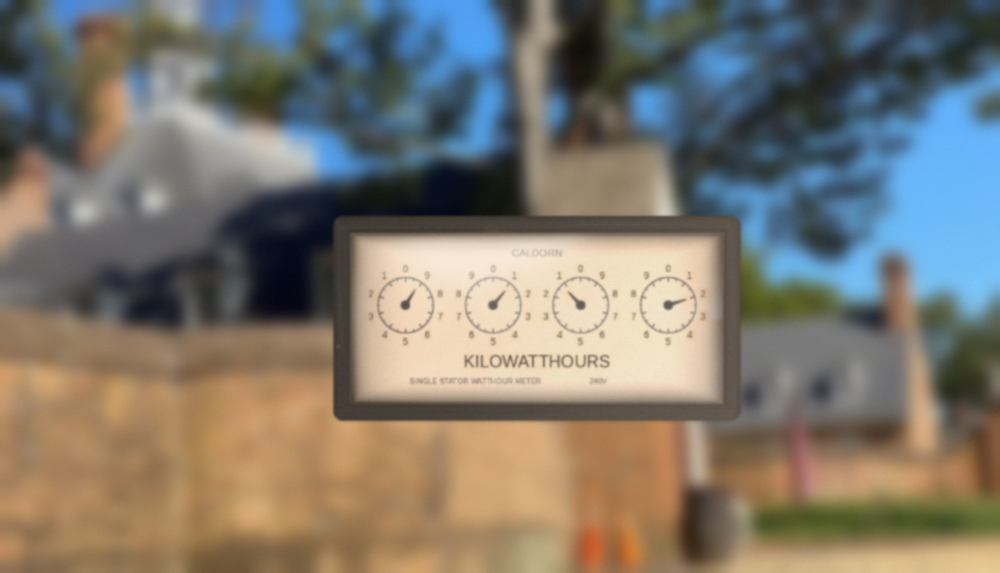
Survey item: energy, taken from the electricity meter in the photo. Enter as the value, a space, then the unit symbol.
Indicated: 9112 kWh
